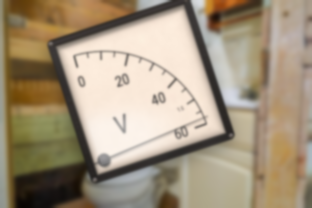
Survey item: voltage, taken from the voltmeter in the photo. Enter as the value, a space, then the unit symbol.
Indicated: 57.5 V
